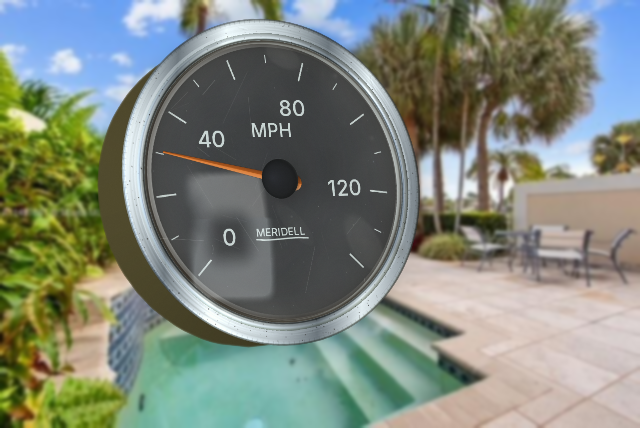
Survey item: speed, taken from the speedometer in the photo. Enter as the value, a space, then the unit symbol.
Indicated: 30 mph
